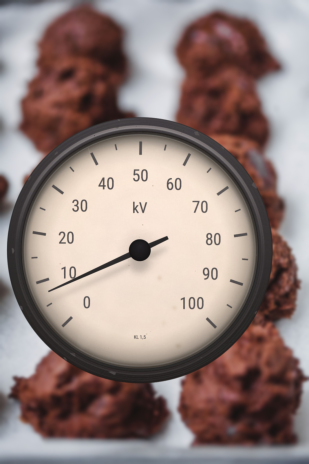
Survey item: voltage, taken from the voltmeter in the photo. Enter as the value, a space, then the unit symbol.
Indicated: 7.5 kV
